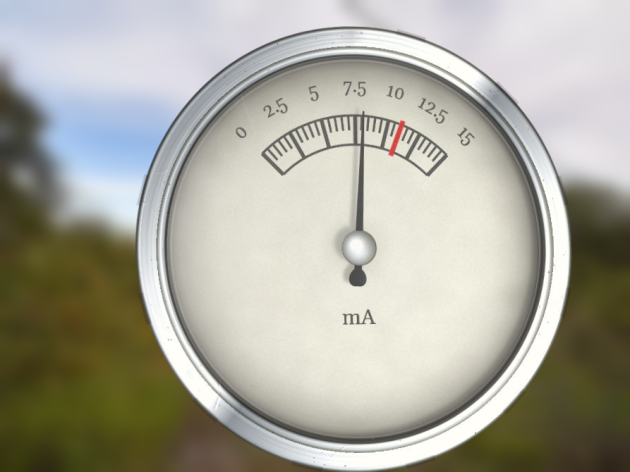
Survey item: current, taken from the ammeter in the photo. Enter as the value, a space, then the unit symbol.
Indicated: 8 mA
